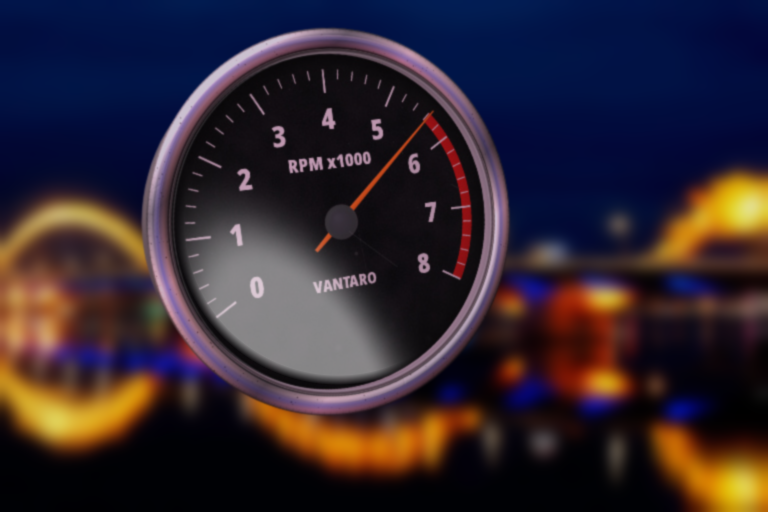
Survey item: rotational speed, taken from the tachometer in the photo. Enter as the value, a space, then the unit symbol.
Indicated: 5600 rpm
